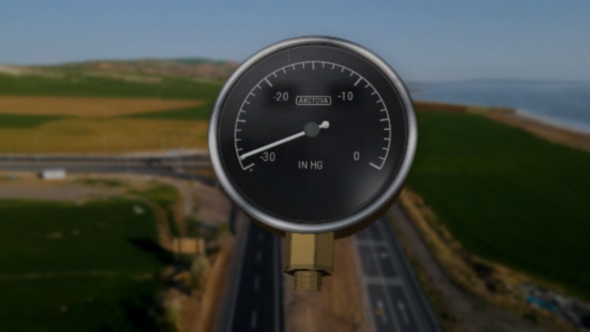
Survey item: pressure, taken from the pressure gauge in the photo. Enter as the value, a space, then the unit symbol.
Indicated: -29 inHg
